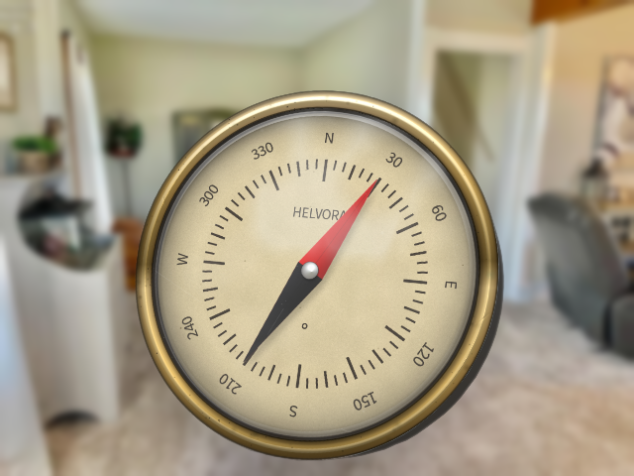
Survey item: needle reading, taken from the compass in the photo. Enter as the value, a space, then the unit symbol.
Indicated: 30 °
